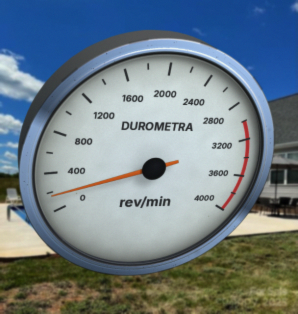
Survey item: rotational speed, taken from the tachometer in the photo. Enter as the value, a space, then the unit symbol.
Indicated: 200 rpm
